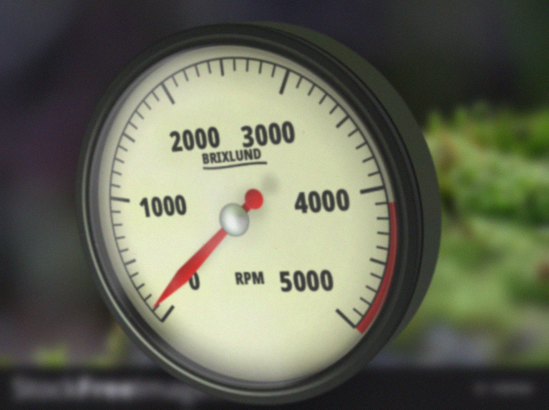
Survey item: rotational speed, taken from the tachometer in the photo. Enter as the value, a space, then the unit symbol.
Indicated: 100 rpm
